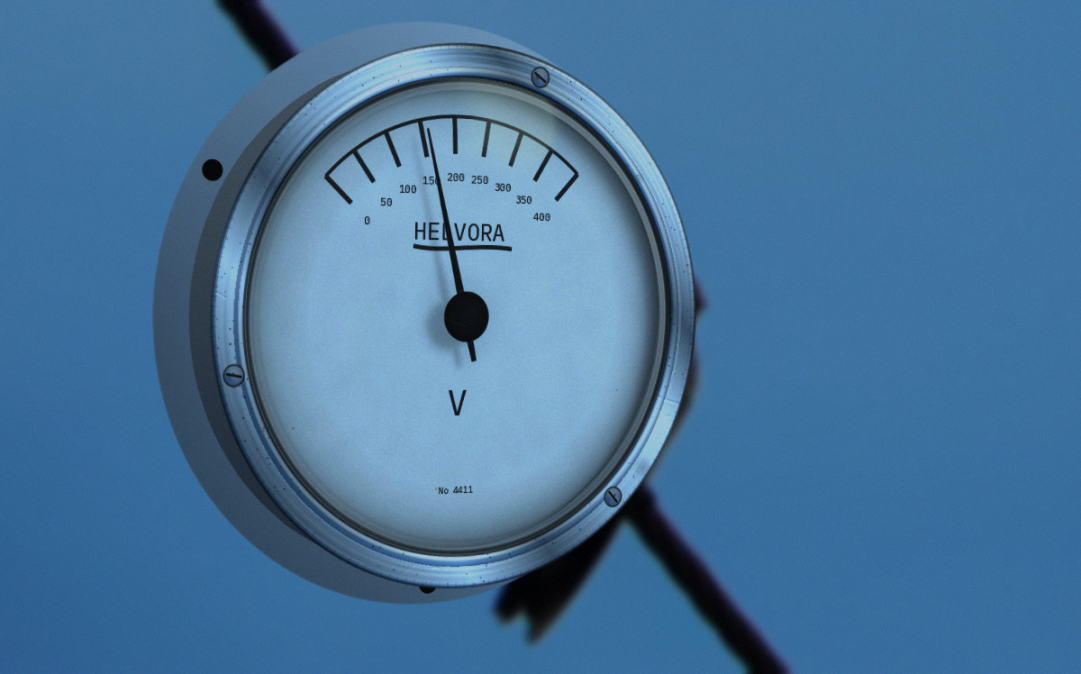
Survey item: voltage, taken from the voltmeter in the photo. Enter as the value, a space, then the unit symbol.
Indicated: 150 V
